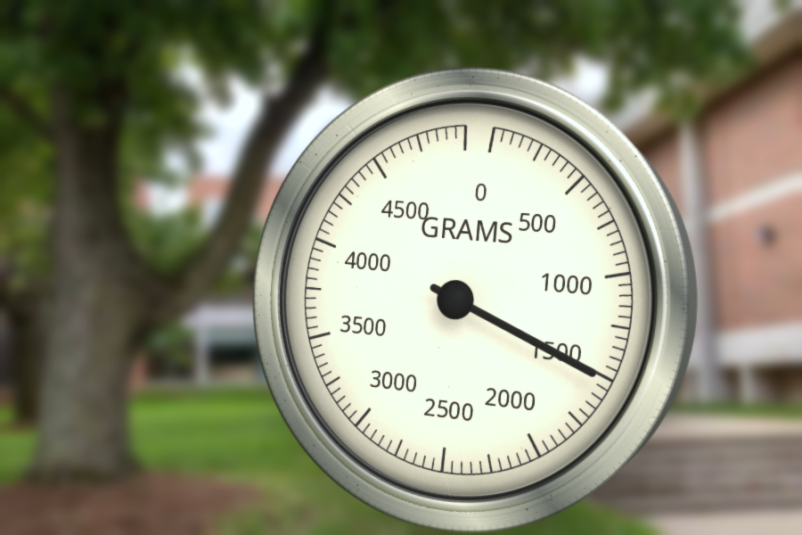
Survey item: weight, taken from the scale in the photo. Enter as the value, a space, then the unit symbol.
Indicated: 1500 g
